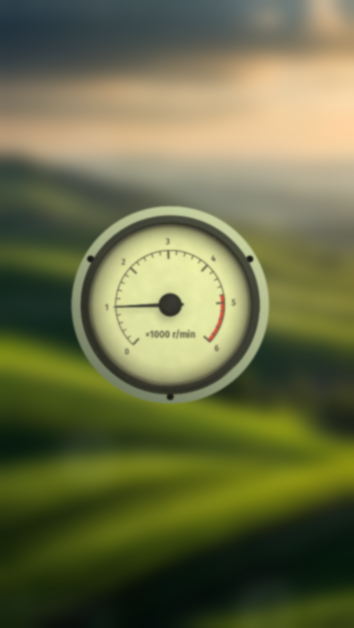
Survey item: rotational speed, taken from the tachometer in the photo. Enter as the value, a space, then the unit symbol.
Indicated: 1000 rpm
